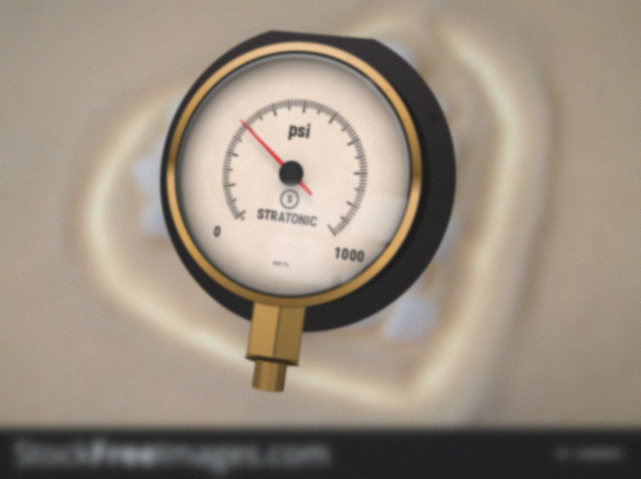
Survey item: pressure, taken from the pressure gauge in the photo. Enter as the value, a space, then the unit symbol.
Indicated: 300 psi
